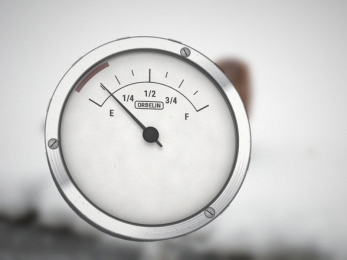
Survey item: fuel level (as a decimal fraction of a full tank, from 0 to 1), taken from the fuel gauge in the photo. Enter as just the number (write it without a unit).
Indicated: 0.125
